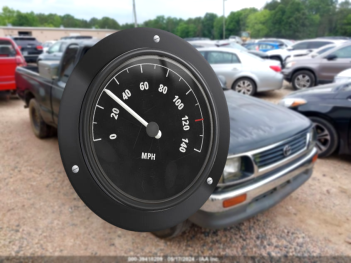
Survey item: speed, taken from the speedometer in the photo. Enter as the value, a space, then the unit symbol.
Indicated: 30 mph
